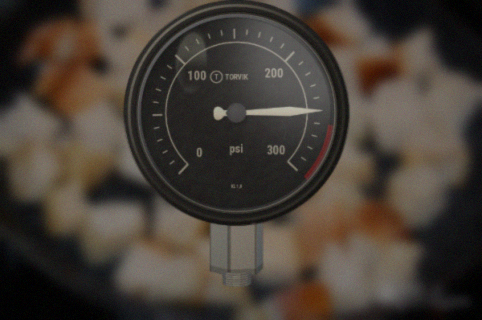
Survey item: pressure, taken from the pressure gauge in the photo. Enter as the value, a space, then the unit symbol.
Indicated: 250 psi
